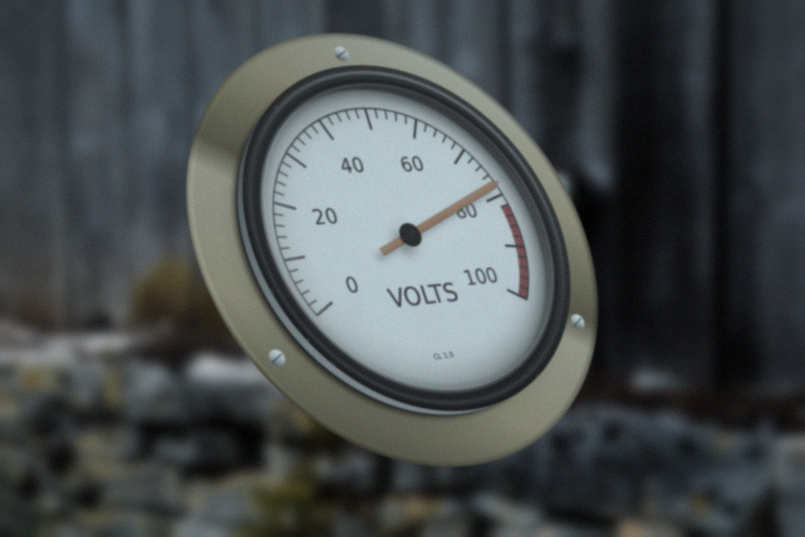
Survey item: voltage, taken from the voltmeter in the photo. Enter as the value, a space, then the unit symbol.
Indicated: 78 V
